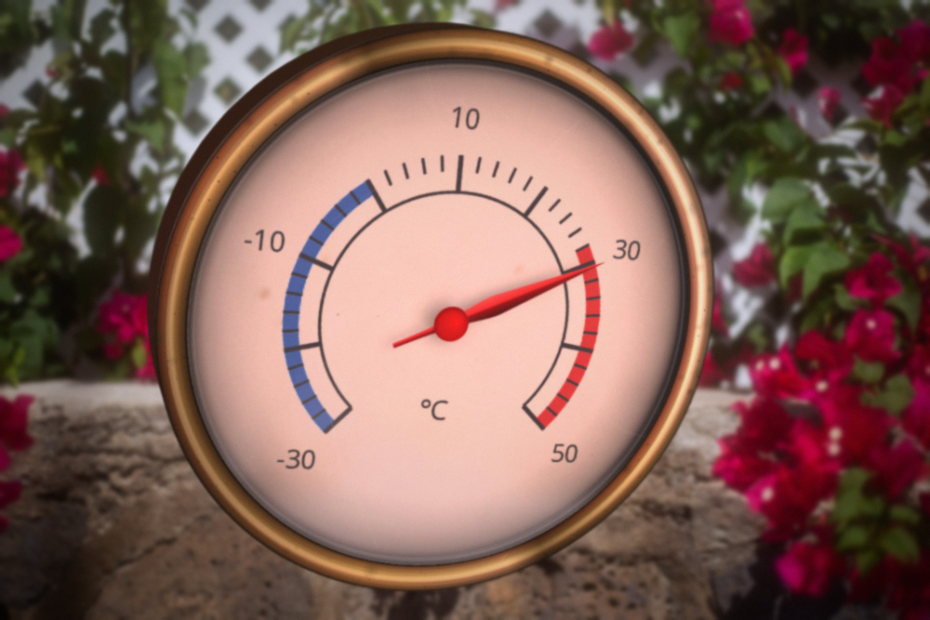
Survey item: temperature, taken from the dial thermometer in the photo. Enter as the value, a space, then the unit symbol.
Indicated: 30 °C
